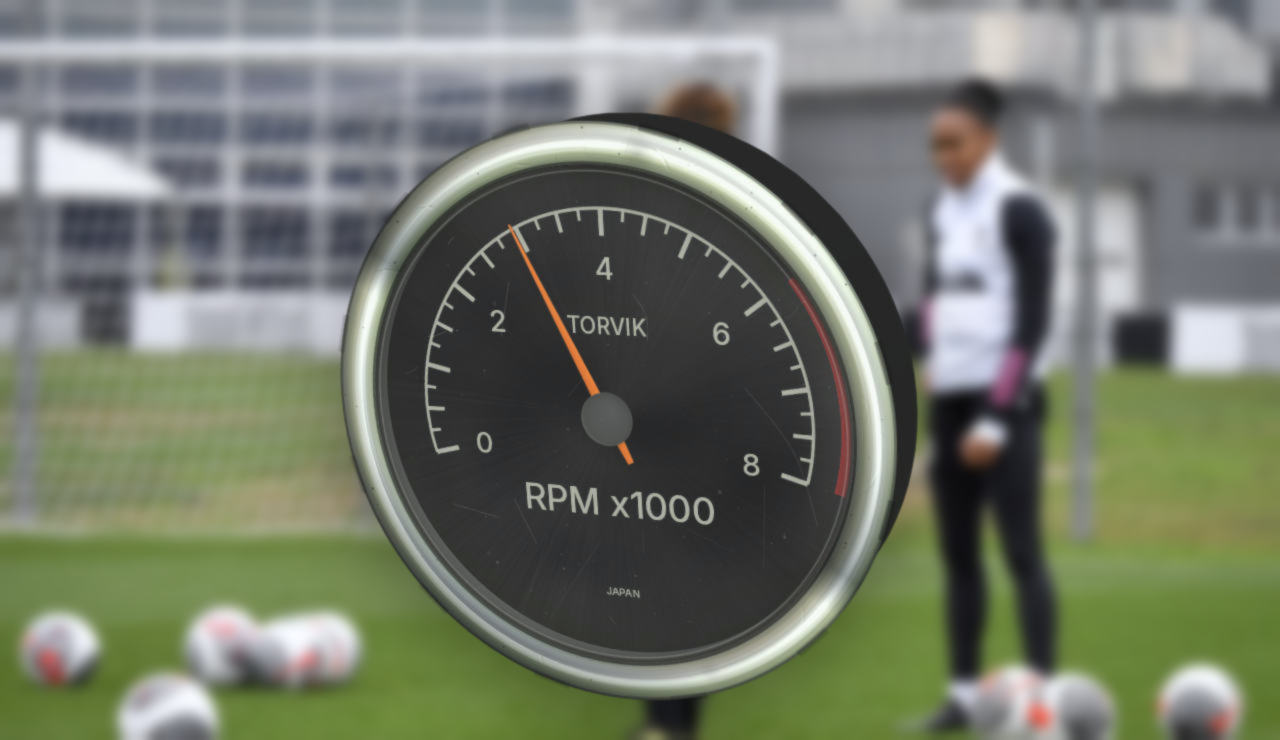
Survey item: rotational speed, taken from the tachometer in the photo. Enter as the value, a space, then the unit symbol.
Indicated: 3000 rpm
